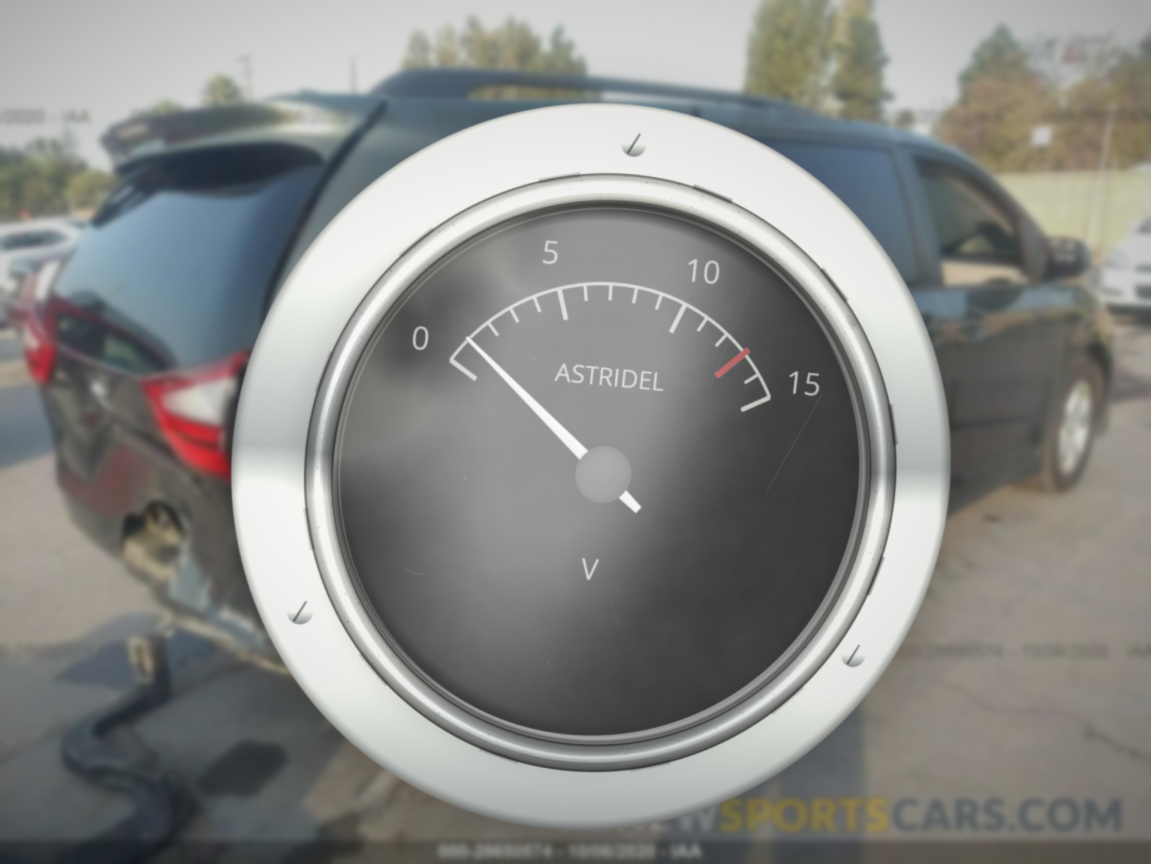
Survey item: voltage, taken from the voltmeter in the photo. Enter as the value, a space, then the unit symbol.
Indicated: 1 V
